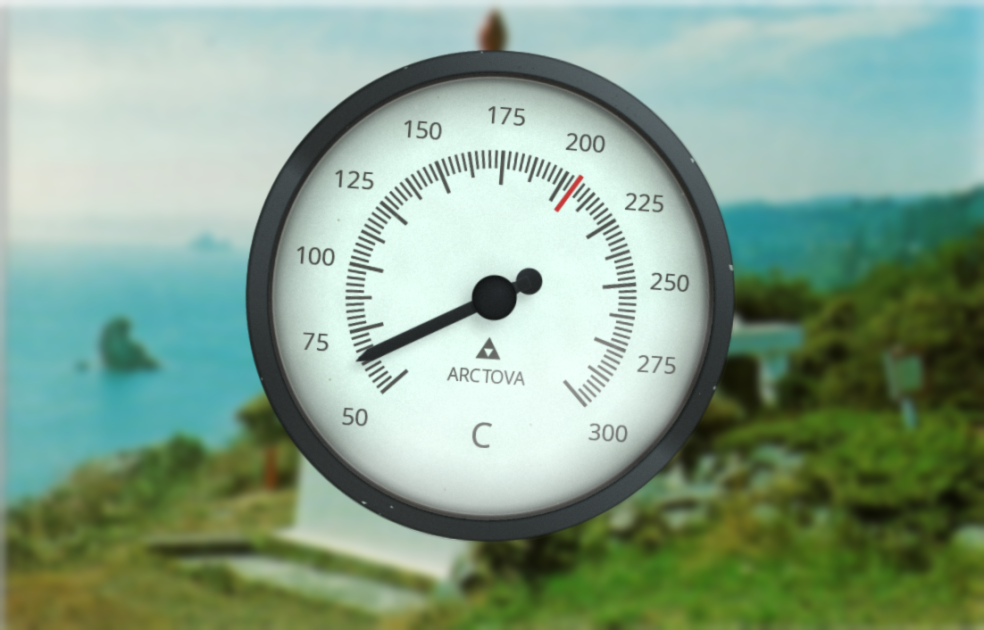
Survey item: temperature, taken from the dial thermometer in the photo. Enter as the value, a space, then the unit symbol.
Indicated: 65 °C
